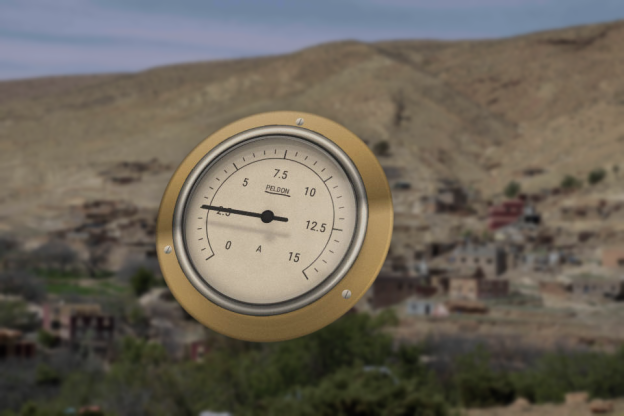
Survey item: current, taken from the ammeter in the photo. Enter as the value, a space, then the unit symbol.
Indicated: 2.5 A
